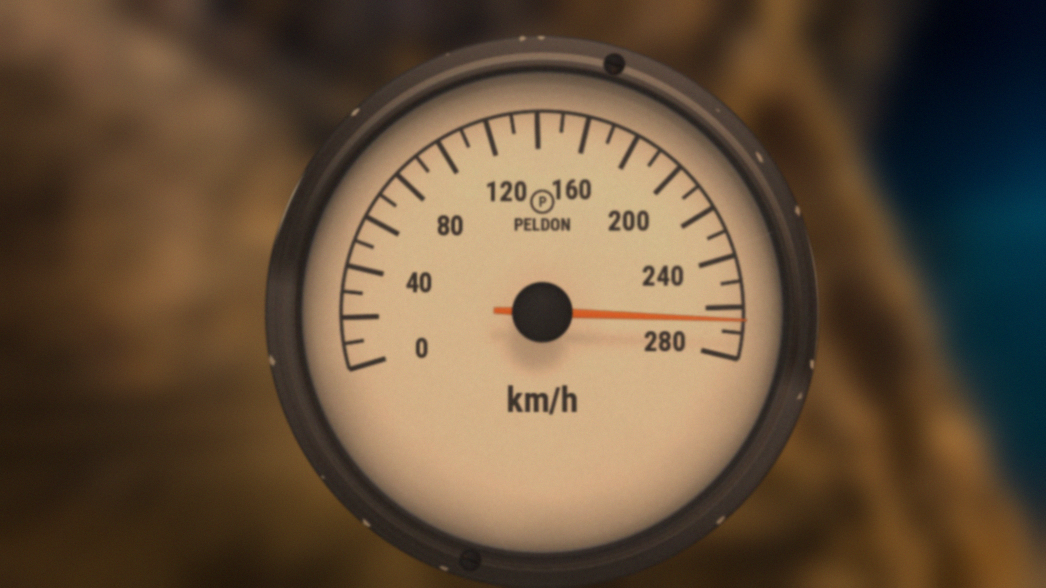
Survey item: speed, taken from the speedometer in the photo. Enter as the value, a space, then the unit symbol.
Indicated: 265 km/h
